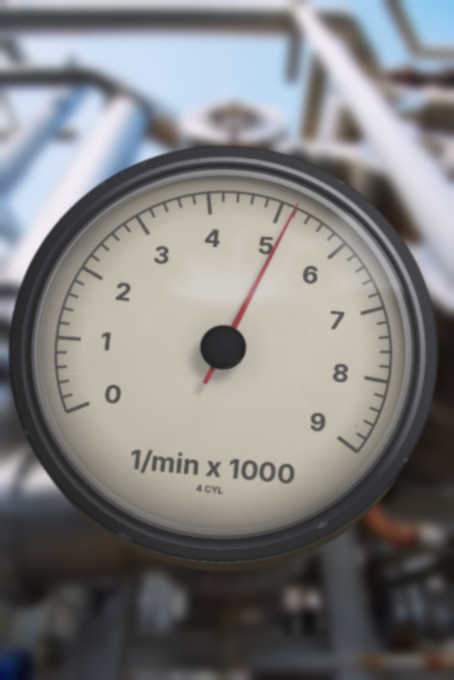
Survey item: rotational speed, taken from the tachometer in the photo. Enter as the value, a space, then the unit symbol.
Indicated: 5200 rpm
